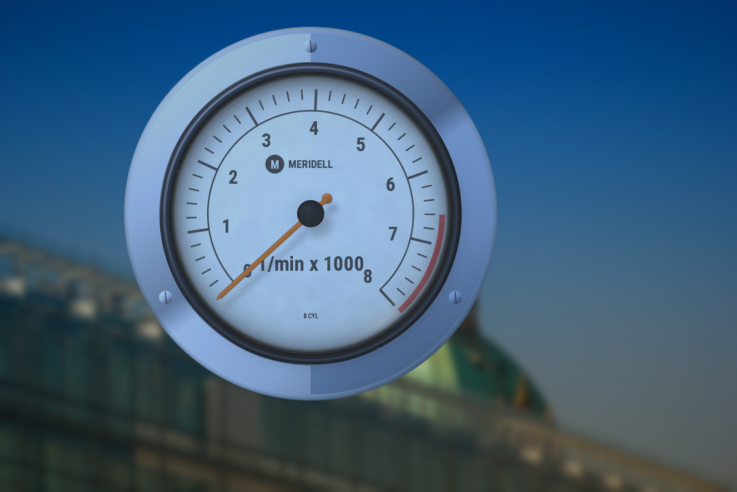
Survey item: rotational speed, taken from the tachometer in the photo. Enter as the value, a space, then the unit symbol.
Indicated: 0 rpm
